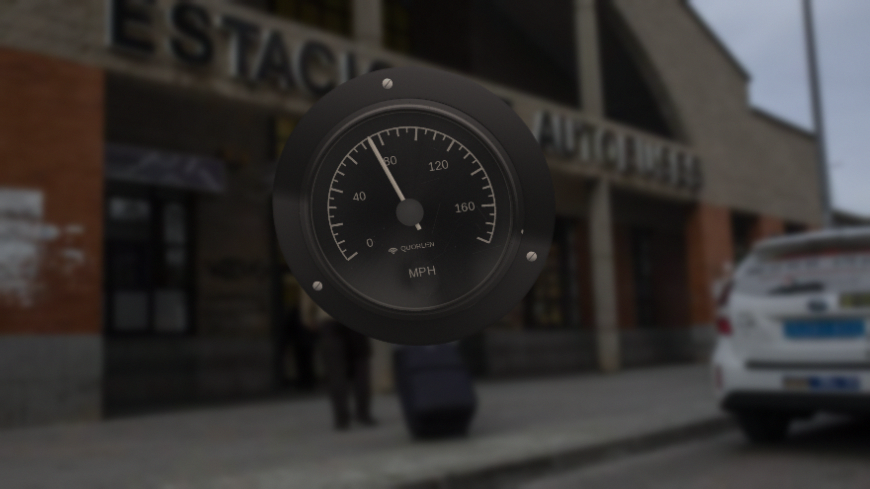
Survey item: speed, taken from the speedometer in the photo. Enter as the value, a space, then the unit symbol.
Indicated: 75 mph
